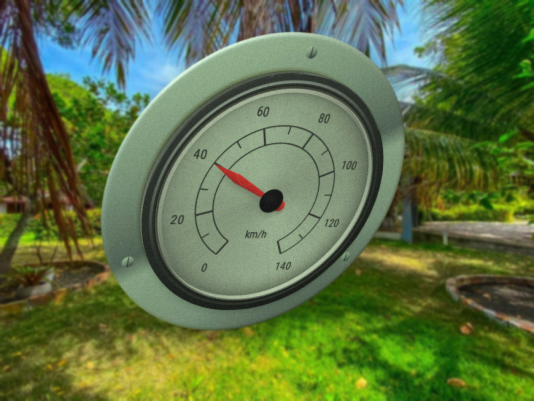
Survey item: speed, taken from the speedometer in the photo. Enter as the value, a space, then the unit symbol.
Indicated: 40 km/h
